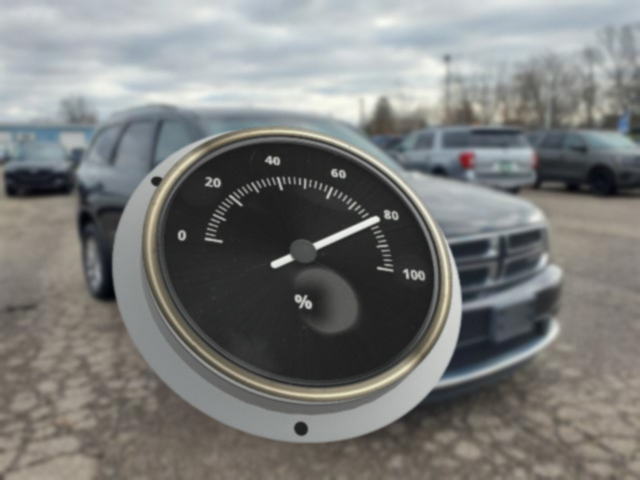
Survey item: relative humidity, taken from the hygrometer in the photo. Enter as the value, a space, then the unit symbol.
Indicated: 80 %
